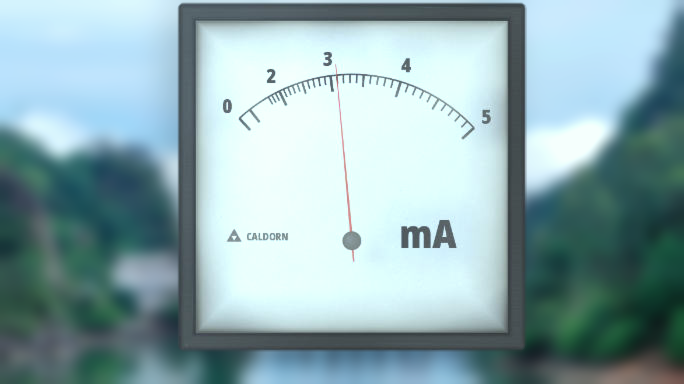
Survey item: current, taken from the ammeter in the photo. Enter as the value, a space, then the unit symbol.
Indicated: 3.1 mA
